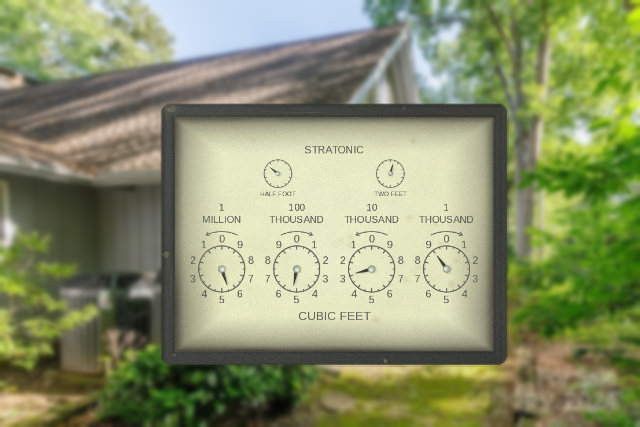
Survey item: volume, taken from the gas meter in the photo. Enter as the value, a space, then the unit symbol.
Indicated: 552900 ft³
